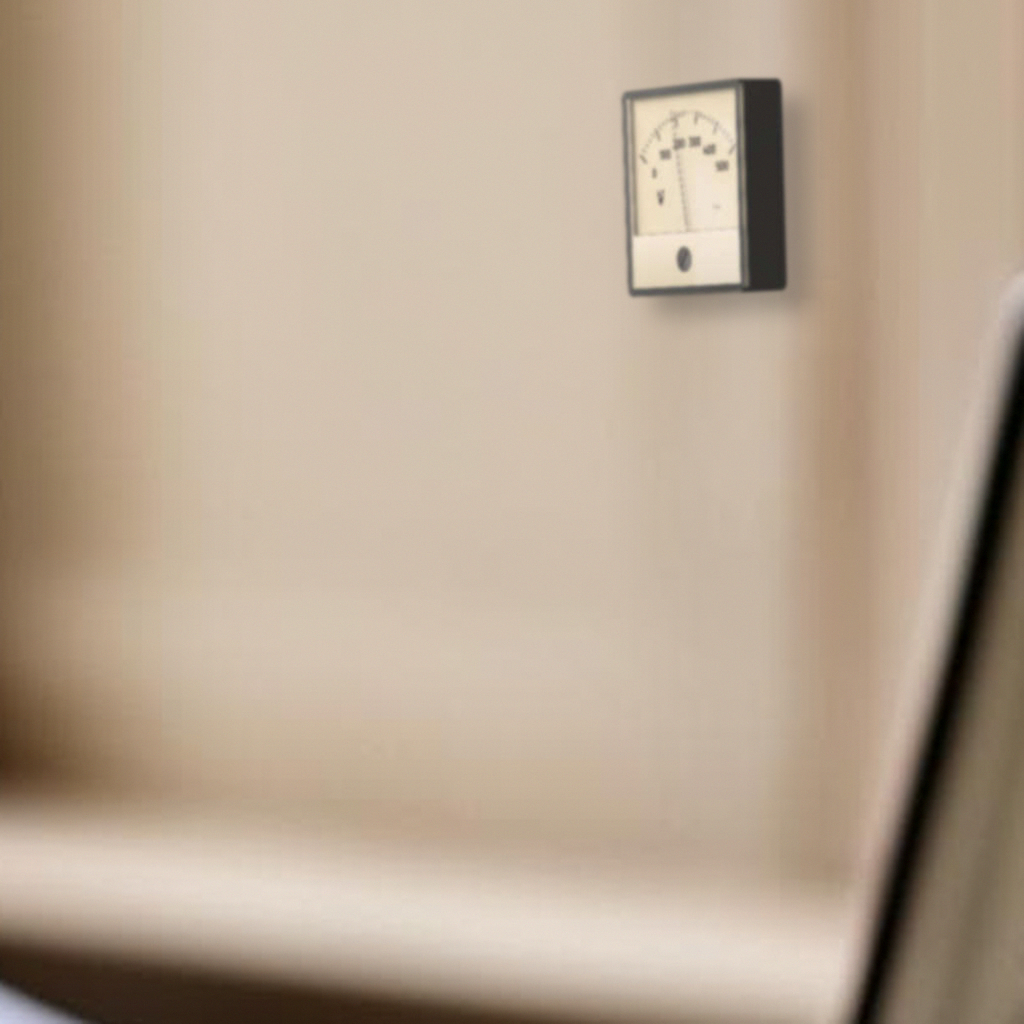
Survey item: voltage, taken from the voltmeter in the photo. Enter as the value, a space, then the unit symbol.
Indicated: 200 V
